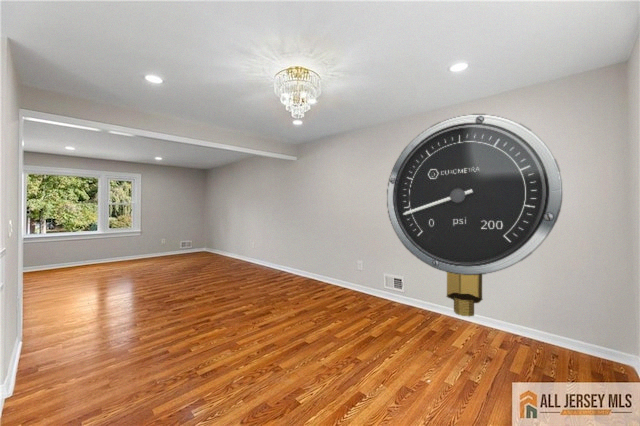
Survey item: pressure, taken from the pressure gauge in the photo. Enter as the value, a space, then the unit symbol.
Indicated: 20 psi
